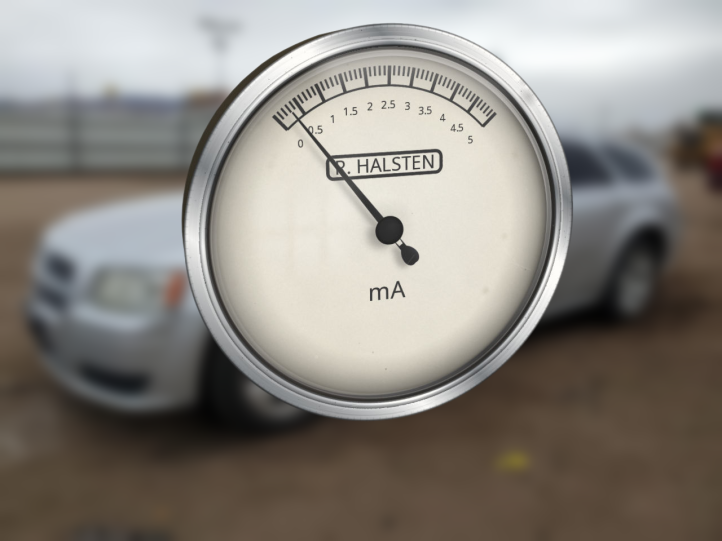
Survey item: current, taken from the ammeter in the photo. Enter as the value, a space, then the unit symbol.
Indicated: 0.3 mA
